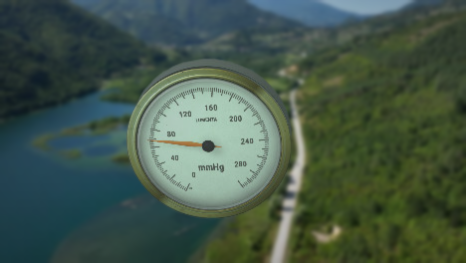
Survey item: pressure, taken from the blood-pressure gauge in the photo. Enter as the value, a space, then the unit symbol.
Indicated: 70 mmHg
